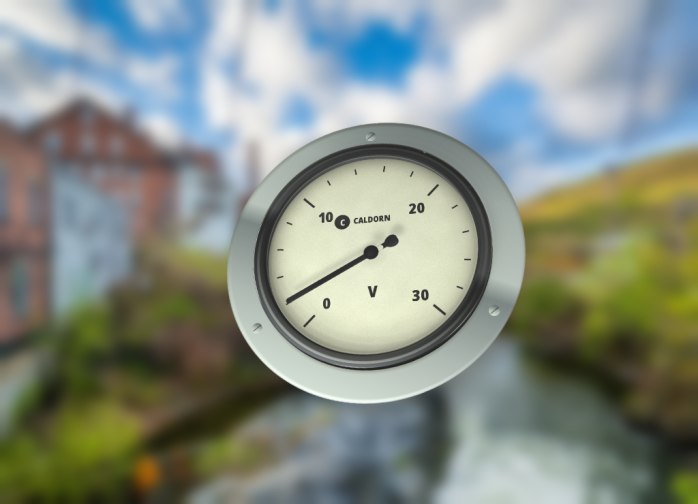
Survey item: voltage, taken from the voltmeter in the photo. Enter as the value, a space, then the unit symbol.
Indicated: 2 V
